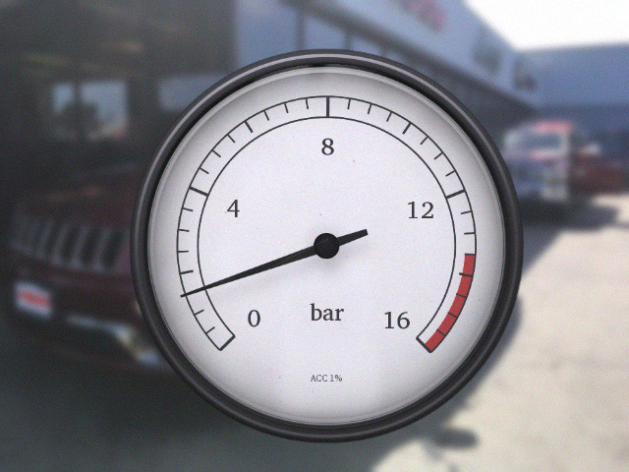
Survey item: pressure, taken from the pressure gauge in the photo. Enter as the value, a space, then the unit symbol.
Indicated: 1.5 bar
